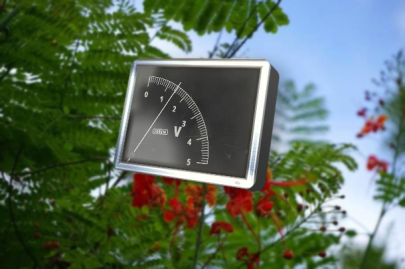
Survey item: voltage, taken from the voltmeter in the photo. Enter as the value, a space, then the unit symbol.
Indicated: 1.5 V
